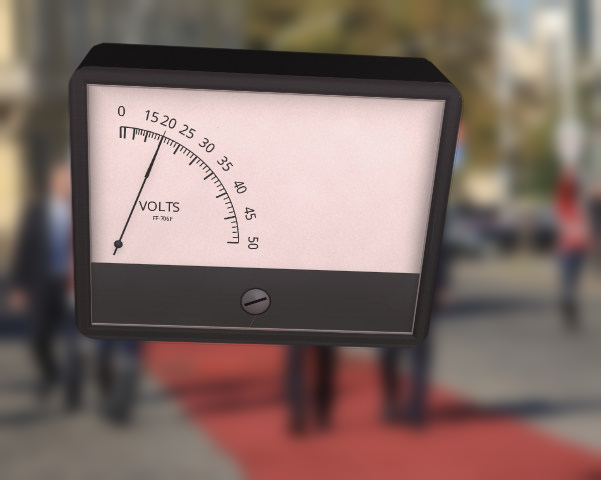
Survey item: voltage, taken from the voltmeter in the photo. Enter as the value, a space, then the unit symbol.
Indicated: 20 V
